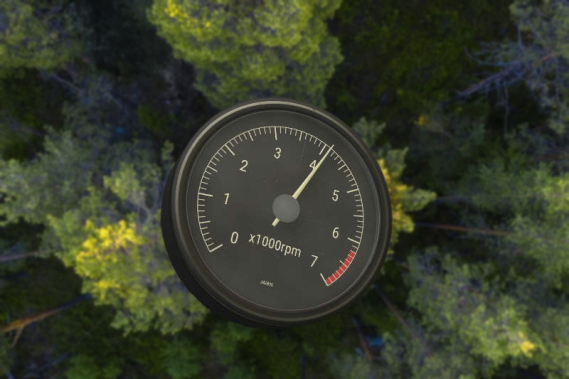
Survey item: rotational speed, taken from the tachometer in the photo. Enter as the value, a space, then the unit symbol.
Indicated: 4100 rpm
